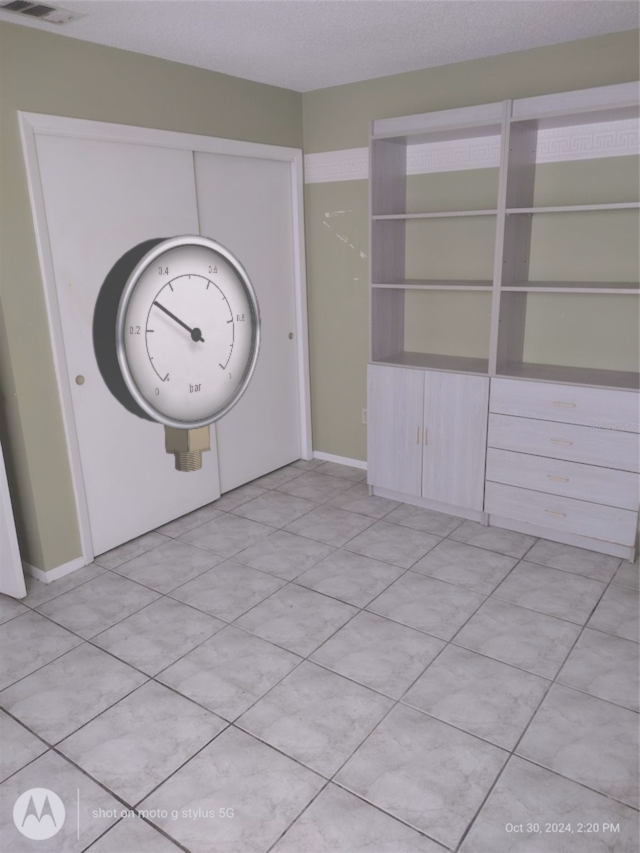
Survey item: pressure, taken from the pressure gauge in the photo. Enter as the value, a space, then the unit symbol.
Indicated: 0.3 bar
